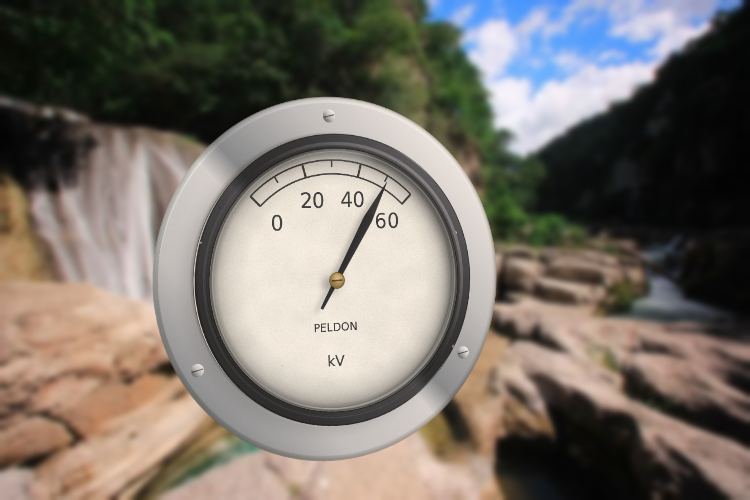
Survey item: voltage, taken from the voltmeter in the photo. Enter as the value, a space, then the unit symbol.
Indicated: 50 kV
